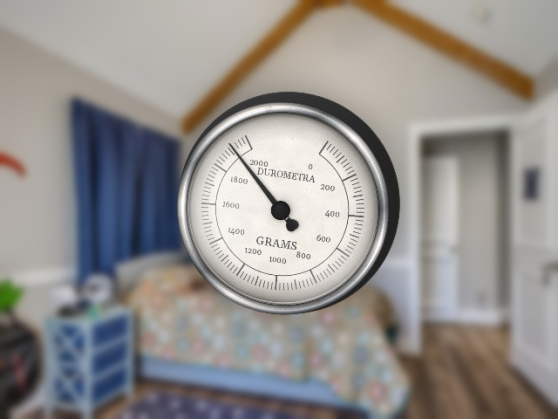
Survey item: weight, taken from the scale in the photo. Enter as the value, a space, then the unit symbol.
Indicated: 1920 g
